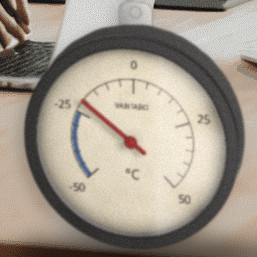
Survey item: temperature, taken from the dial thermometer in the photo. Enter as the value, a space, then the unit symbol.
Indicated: -20 °C
